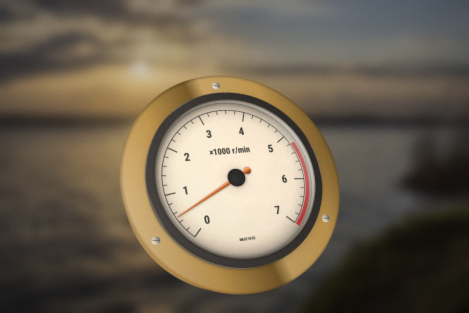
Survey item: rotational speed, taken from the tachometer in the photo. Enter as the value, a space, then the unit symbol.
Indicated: 500 rpm
